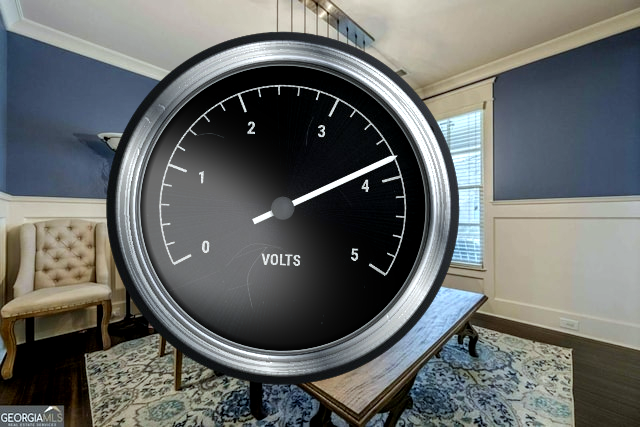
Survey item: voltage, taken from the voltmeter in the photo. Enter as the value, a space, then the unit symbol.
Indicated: 3.8 V
